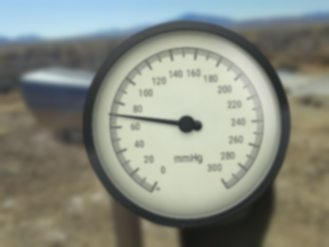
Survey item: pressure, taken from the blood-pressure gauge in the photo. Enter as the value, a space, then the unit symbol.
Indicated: 70 mmHg
